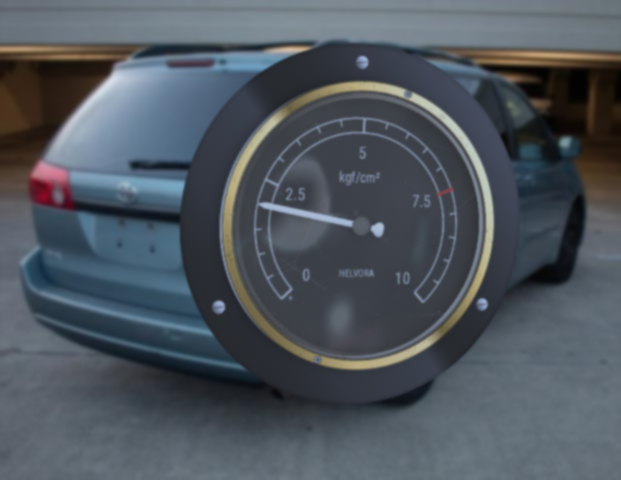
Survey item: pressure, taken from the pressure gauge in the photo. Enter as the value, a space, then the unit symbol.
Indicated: 2 kg/cm²
